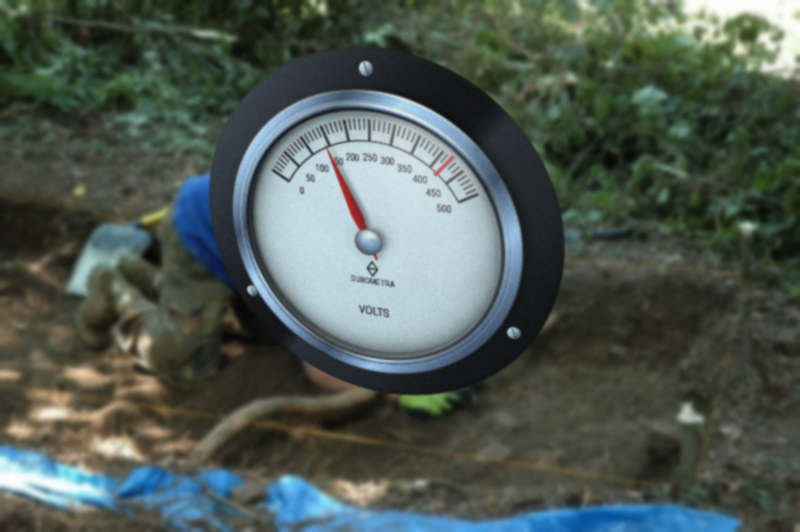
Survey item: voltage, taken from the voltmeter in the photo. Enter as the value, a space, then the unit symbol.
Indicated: 150 V
